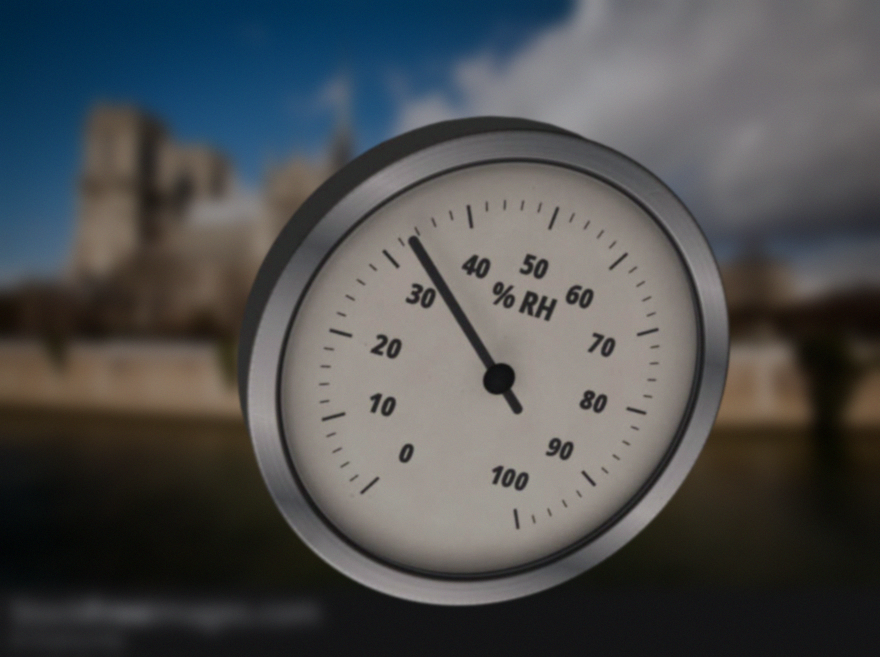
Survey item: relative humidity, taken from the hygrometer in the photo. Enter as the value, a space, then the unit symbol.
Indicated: 33 %
